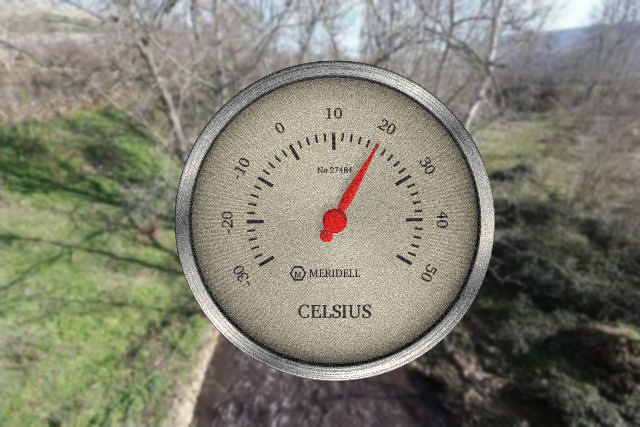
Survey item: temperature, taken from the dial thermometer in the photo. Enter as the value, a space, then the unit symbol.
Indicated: 20 °C
